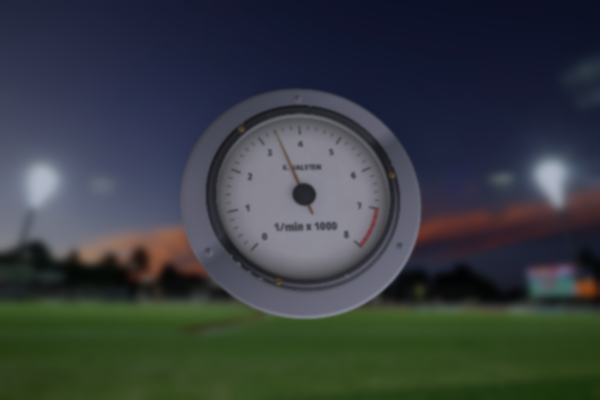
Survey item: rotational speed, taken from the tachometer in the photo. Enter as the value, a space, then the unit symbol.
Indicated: 3400 rpm
